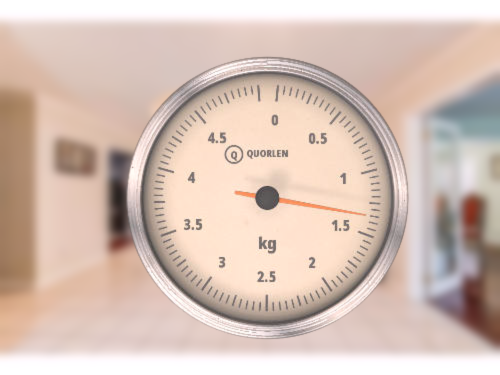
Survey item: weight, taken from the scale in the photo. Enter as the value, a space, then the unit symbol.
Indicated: 1.35 kg
